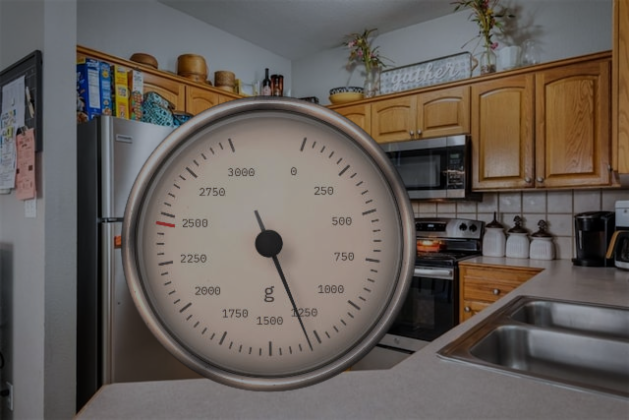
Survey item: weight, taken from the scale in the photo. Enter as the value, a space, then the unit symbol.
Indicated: 1300 g
